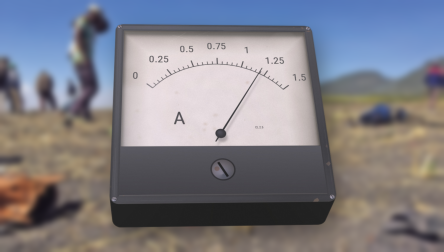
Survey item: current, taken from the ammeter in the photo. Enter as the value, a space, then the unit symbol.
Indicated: 1.2 A
